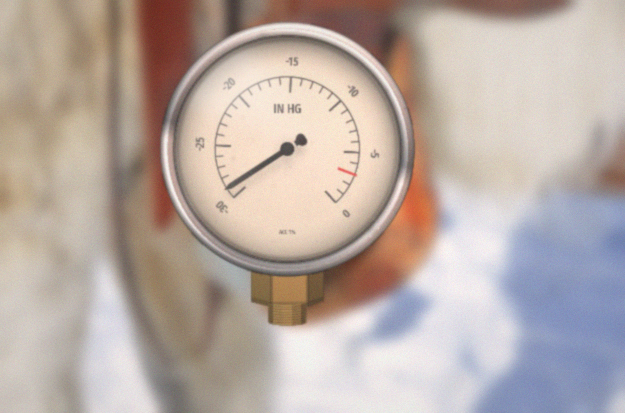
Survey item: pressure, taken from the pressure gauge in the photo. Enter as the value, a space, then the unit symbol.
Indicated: -29 inHg
